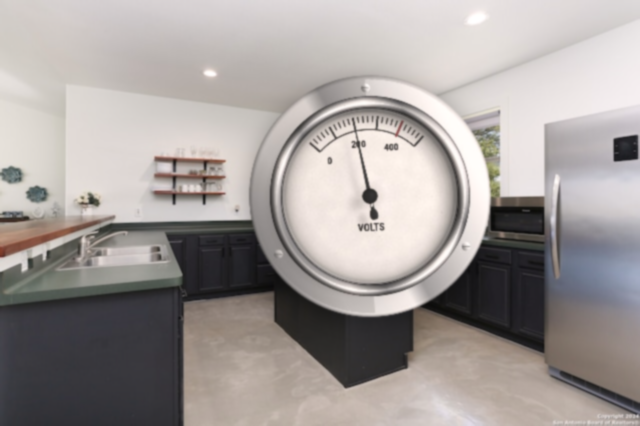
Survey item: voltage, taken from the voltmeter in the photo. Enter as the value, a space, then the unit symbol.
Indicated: 200 V
